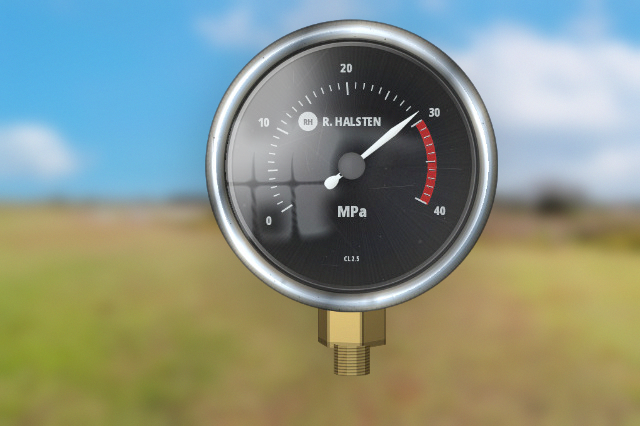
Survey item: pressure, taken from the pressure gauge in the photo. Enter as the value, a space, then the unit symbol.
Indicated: 29 MPa
